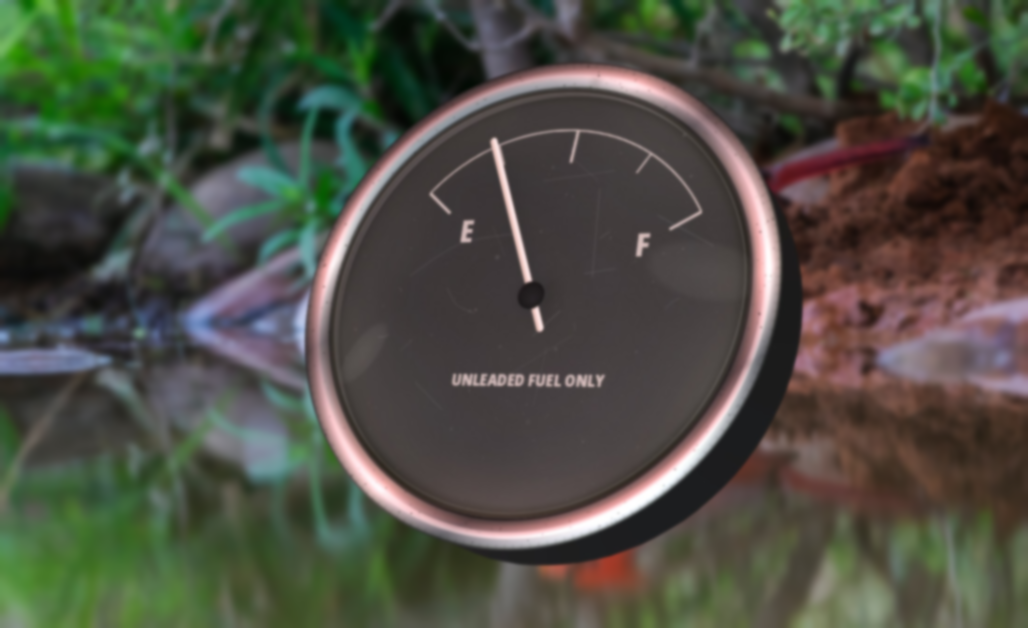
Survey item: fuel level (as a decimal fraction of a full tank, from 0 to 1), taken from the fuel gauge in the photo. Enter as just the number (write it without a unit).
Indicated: 0.25
